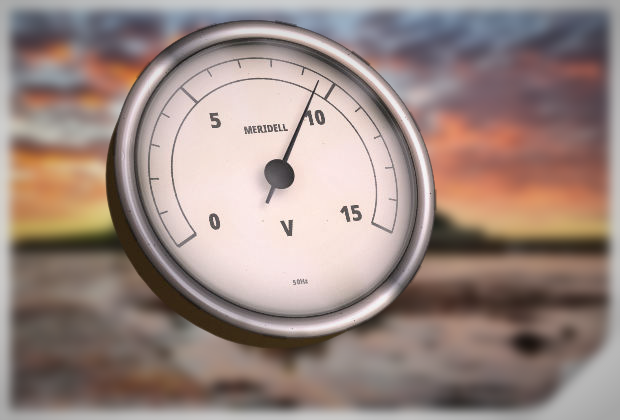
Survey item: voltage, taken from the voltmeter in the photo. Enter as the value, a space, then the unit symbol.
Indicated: 9.5 V
